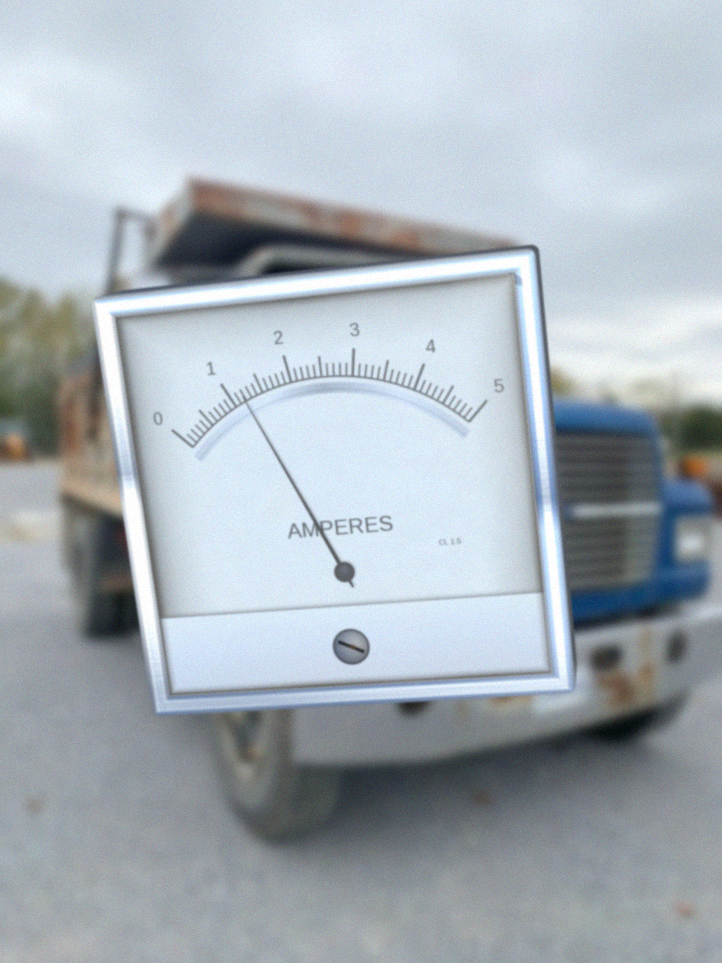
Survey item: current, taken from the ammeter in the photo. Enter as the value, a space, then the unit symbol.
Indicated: 1.2 A
